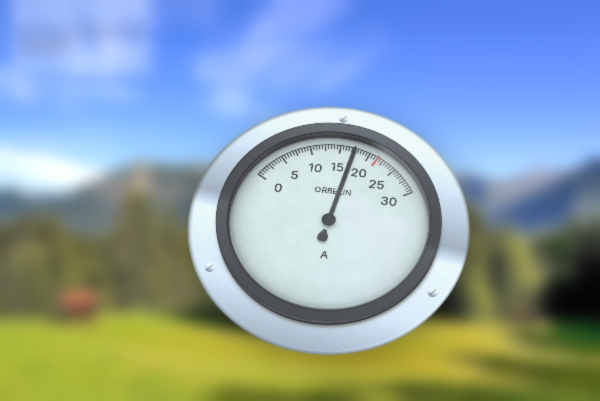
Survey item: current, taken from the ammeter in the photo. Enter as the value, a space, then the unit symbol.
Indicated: 17.5 A
